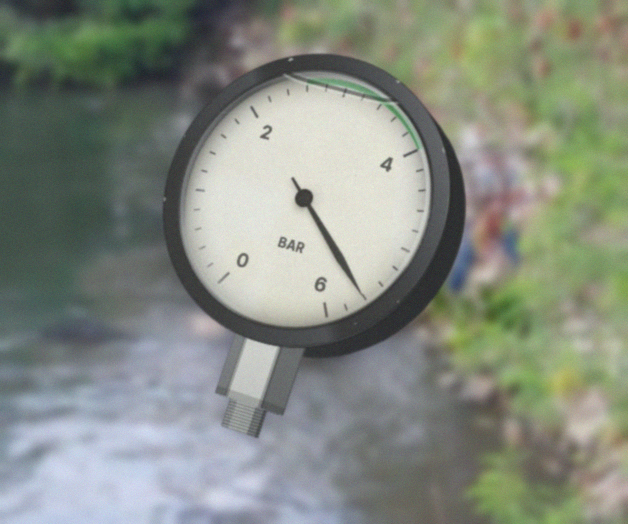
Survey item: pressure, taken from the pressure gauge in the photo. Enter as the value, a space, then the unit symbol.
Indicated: 5.6 bar
